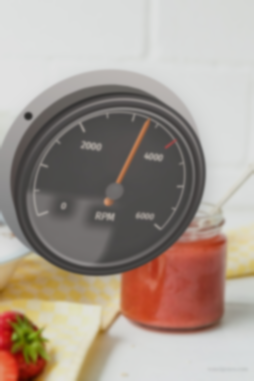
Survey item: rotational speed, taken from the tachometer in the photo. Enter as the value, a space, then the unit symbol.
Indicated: 3250 rpm
